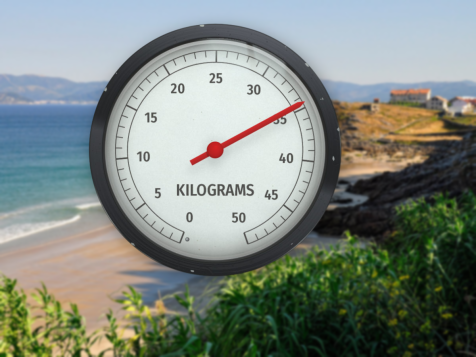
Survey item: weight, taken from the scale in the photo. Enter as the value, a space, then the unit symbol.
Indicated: 34.5 kg
